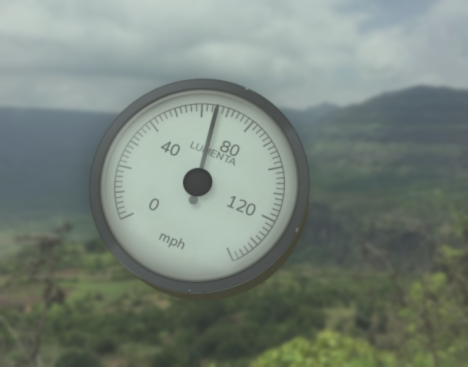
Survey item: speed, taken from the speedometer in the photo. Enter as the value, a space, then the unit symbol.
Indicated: 66 mph
